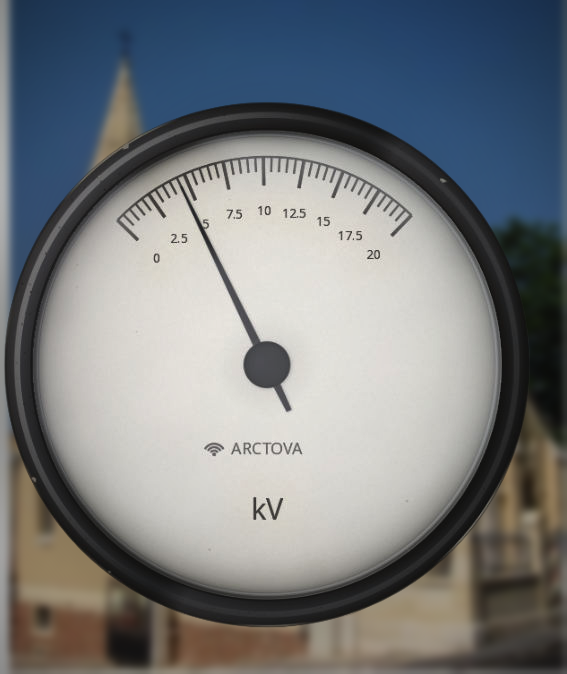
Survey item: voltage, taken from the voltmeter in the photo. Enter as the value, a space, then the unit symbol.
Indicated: 4.5 kV
